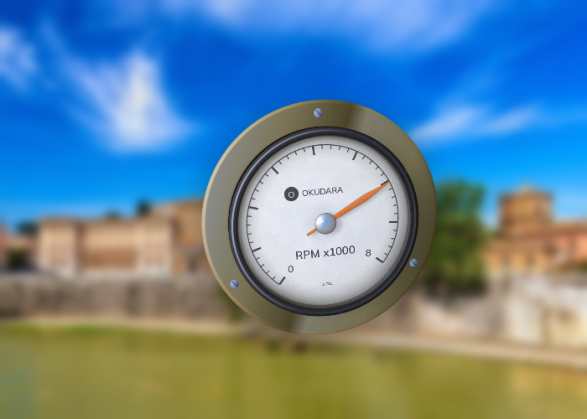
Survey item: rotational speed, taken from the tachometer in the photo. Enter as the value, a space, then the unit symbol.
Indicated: 6000 rpm
